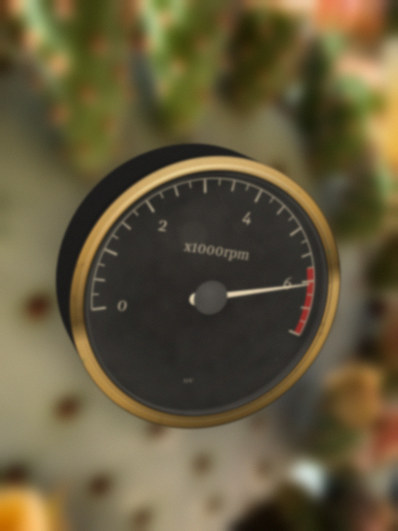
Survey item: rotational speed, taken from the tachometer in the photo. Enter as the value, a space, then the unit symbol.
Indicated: 6000 rpm
